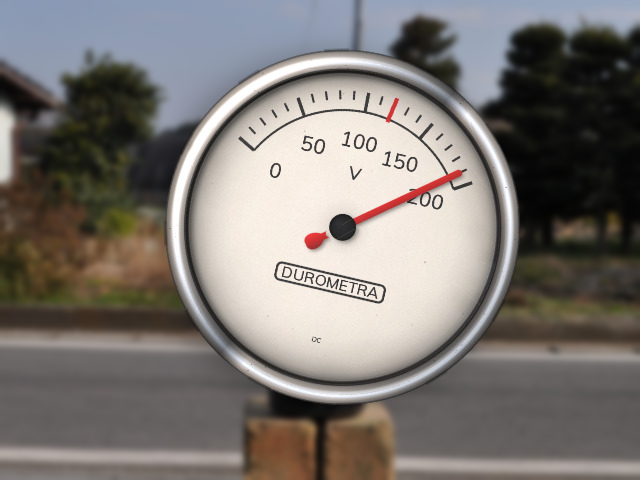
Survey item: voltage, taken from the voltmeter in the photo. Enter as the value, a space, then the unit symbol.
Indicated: 190 V
